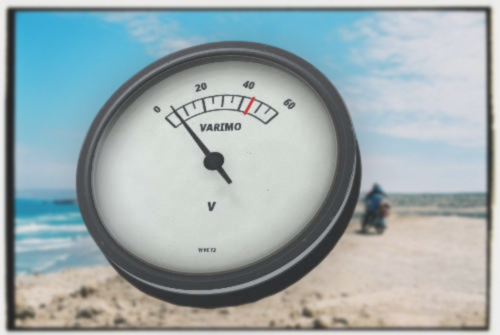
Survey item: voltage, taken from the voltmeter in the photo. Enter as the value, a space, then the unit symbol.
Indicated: 5 V
